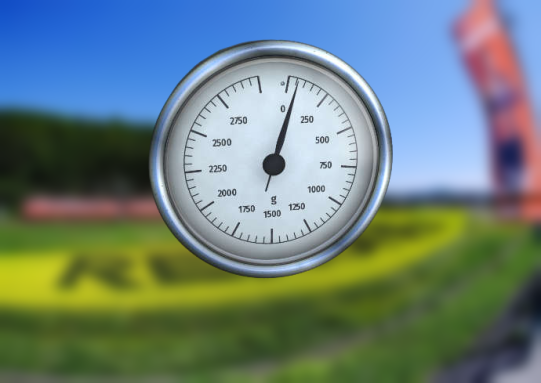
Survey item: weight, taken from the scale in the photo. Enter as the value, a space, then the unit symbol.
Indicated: 50 g
